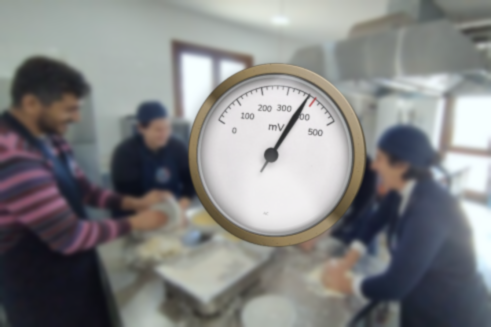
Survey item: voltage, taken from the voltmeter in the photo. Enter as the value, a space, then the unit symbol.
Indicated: 380 mV
